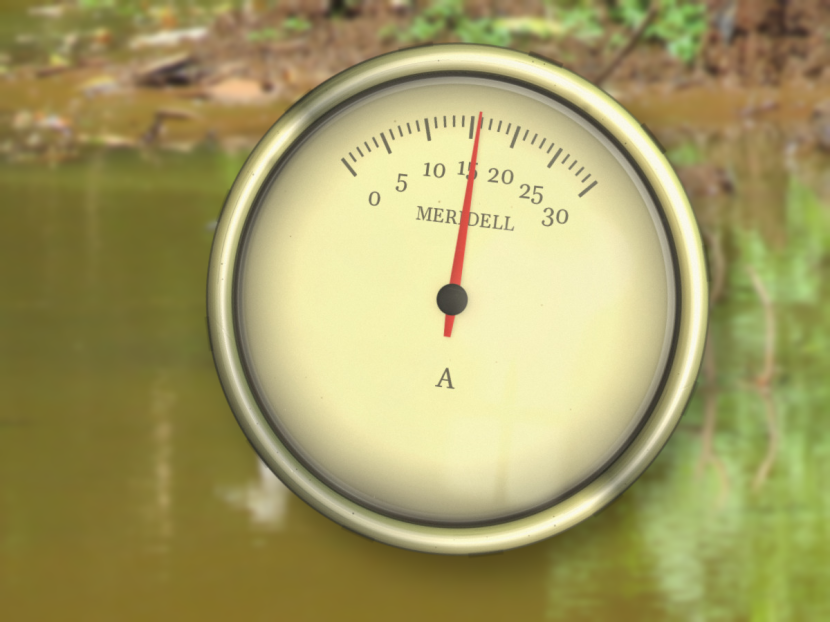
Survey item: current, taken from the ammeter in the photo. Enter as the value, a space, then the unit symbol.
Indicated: 16 A
